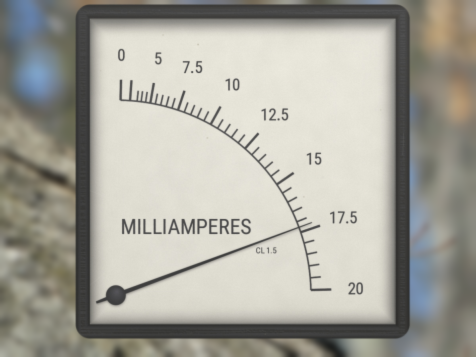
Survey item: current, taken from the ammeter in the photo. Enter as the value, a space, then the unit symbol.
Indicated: 17.25 mA
